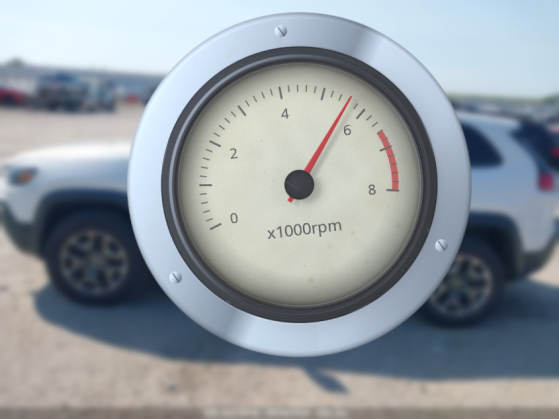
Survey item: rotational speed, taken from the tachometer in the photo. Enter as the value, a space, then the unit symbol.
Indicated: 5600 rpm
